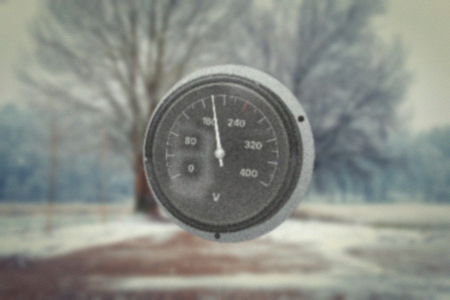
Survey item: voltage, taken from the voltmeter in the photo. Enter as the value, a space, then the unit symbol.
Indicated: 180 V
